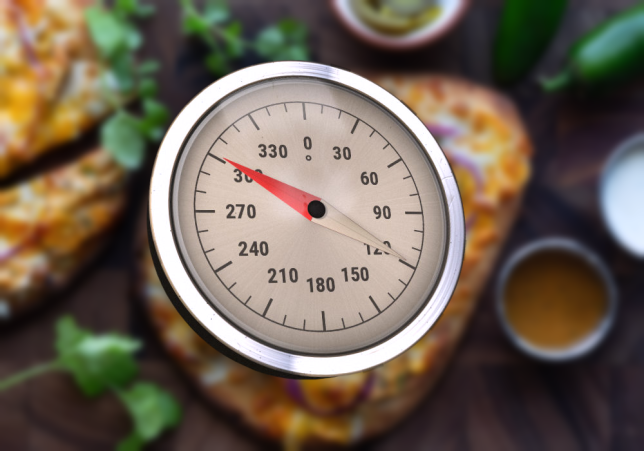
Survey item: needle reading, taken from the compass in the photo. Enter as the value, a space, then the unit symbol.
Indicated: 300 °
